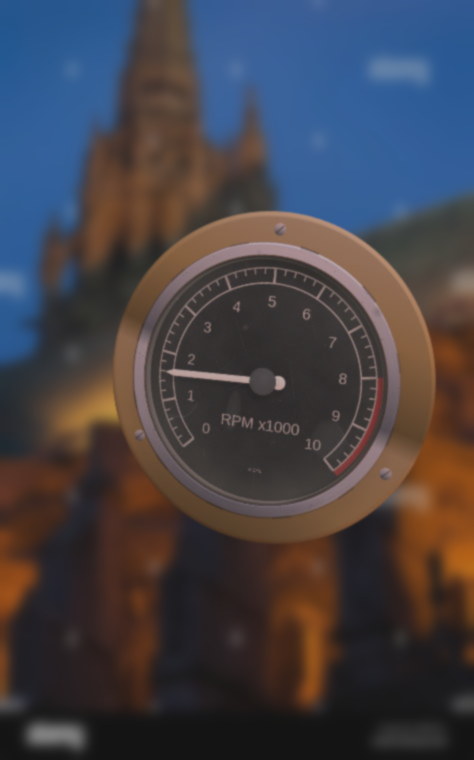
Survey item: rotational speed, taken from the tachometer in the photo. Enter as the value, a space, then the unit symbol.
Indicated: 1600 rpm
